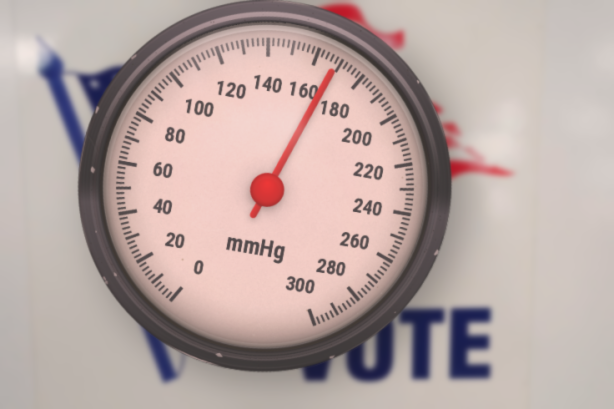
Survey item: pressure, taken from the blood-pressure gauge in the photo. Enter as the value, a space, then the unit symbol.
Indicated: 168 mmHg
